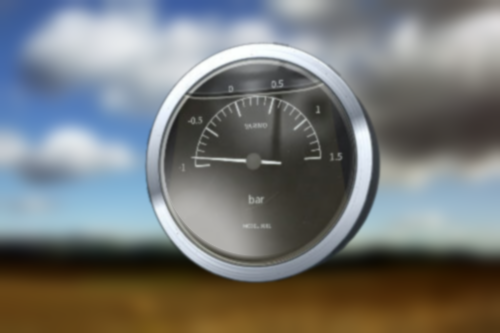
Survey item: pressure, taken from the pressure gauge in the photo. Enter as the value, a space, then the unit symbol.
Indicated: -0.9 bar
